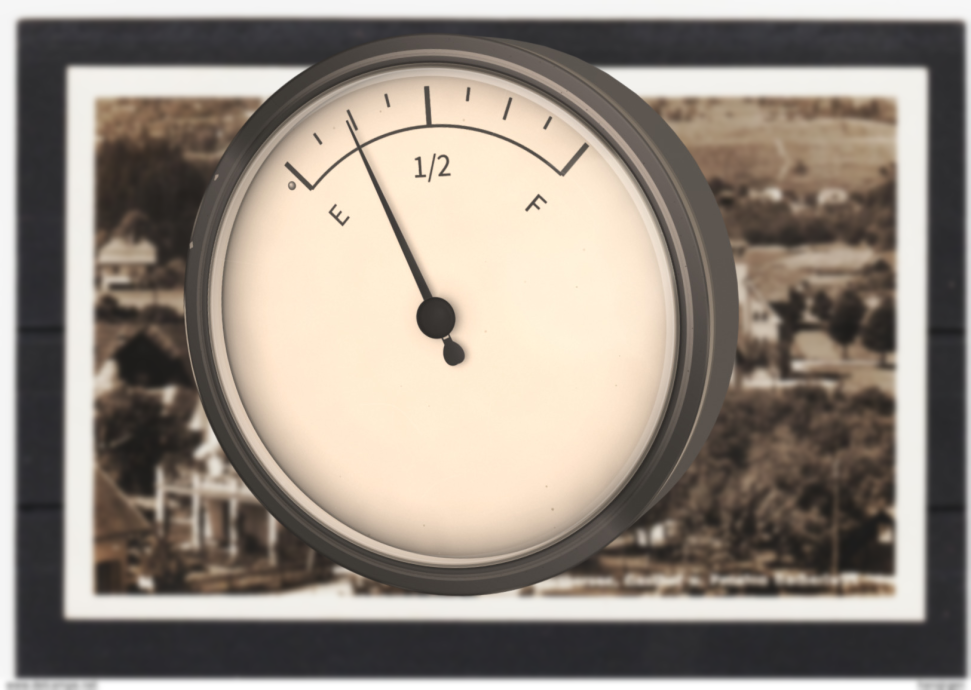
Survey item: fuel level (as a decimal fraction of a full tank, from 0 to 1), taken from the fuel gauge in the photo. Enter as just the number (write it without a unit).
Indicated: 0.25
